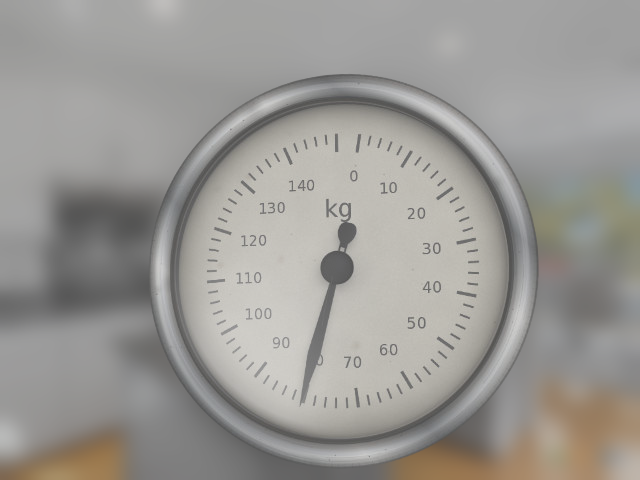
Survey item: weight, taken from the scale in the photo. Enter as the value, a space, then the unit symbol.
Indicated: 80 kg
